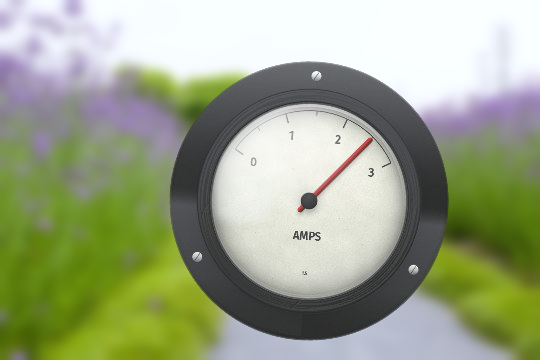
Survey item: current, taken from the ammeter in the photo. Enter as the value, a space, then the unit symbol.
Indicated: 2.5 A
